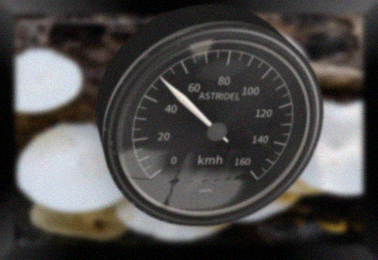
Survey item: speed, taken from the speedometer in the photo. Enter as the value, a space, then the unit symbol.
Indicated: 50 km/h
